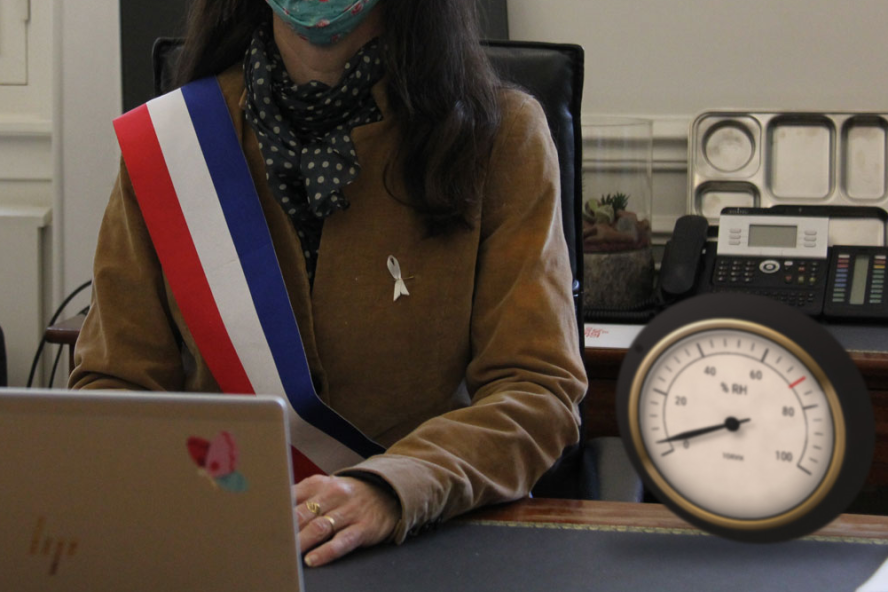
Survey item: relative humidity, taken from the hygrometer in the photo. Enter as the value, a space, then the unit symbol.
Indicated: 4 %
